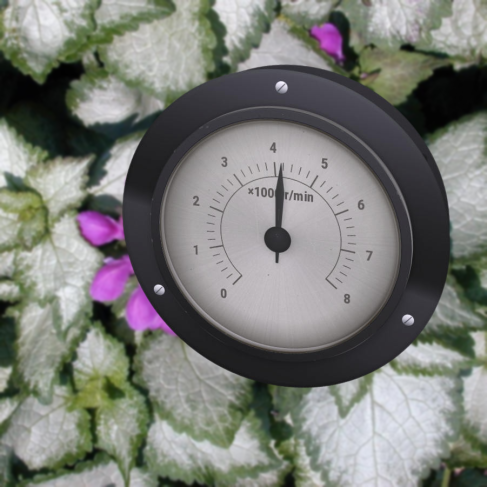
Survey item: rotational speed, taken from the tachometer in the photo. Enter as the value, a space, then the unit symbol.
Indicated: 4200 rpm
